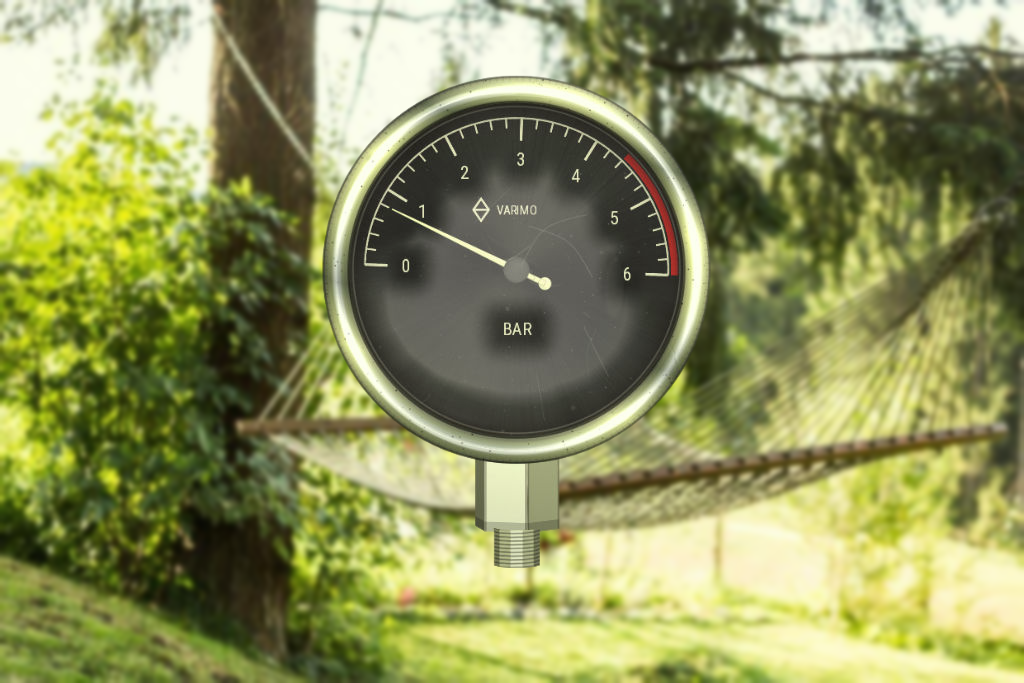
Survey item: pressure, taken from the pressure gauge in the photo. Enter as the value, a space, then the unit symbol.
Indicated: 0.8 bar
